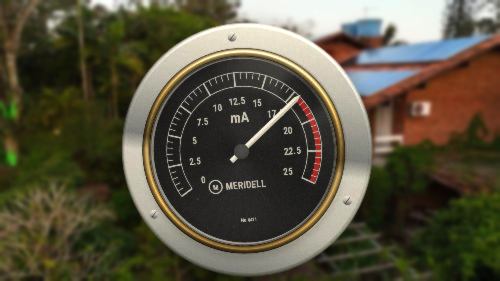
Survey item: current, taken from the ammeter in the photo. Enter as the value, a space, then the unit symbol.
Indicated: 18 mA
